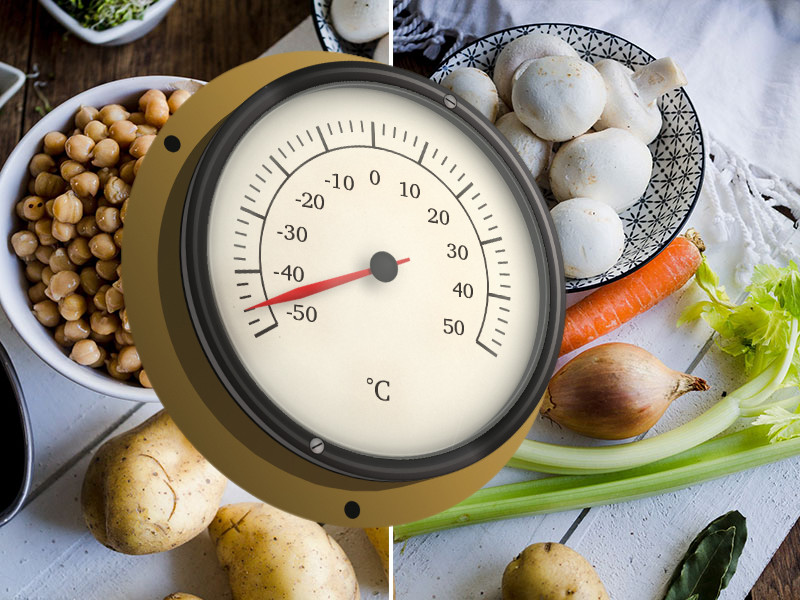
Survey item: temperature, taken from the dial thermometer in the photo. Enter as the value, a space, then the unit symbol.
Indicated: -46 °C
